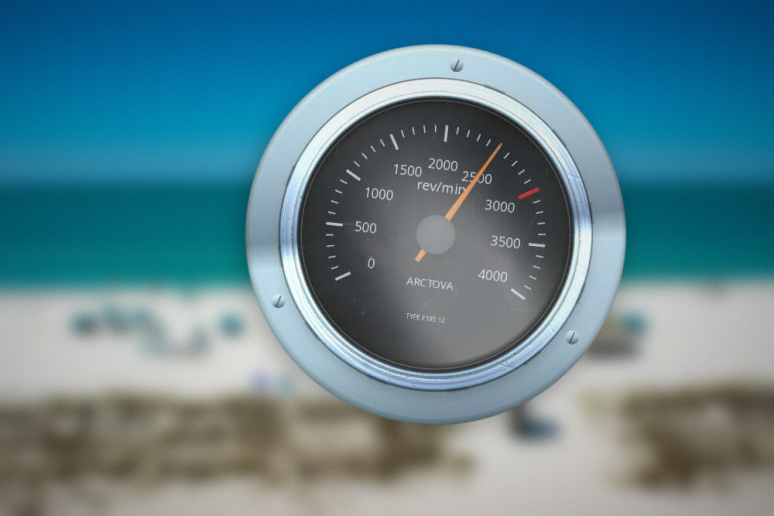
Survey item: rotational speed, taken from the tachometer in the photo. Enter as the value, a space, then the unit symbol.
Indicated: 2500 rpm
